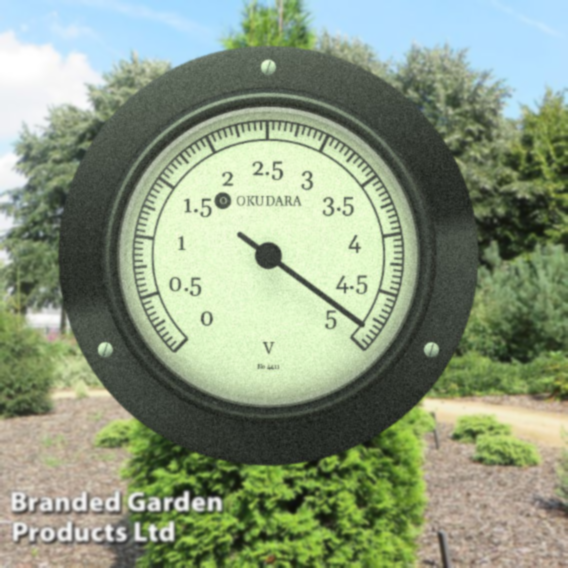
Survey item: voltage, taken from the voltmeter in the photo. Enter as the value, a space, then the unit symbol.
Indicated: 4.85 V
